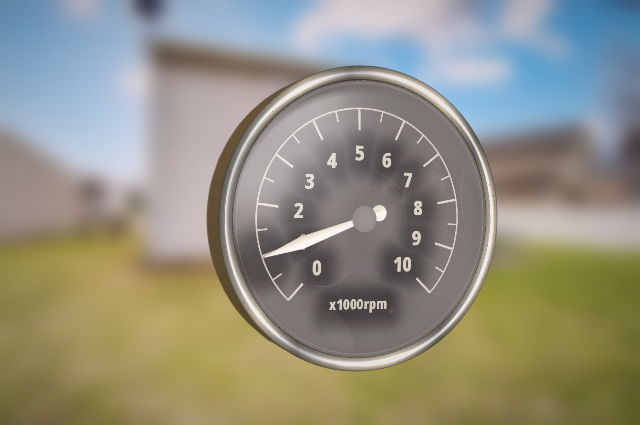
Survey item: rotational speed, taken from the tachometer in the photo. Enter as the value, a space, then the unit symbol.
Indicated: 1000 rpm
